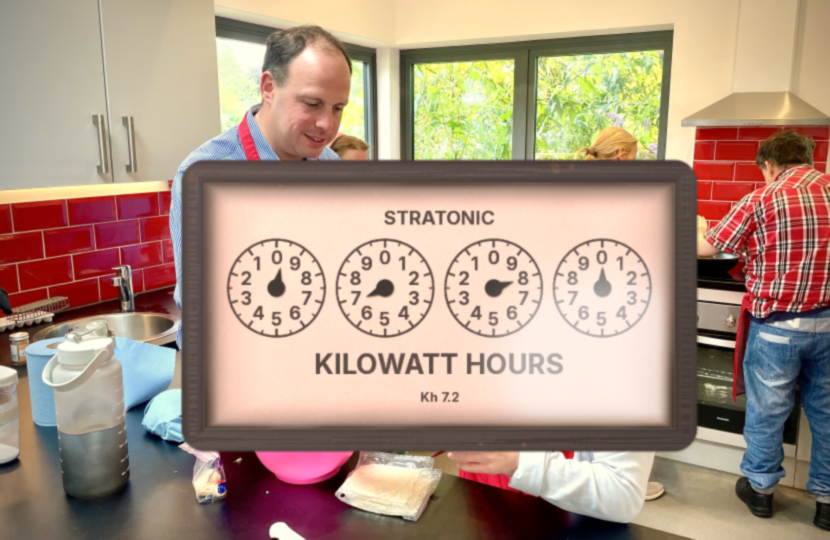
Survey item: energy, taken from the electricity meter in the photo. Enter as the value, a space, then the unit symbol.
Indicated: 9680 kWh
